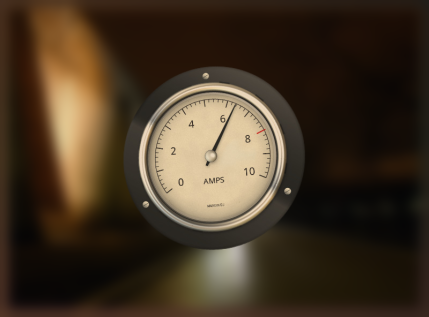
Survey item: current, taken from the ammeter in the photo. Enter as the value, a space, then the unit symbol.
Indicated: 6.4 A
